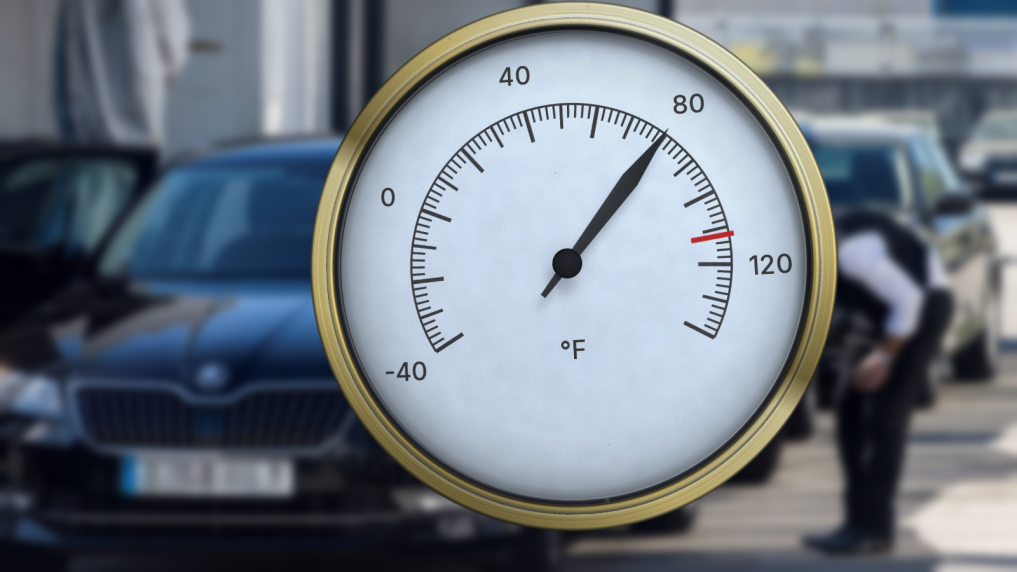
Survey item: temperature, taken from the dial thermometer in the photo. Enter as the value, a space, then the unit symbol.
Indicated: 80 °F
